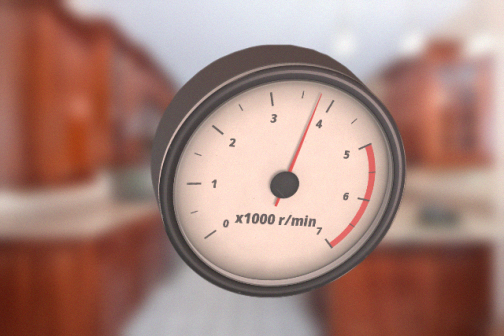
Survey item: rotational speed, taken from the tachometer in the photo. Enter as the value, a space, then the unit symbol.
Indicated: 3750 rpm
